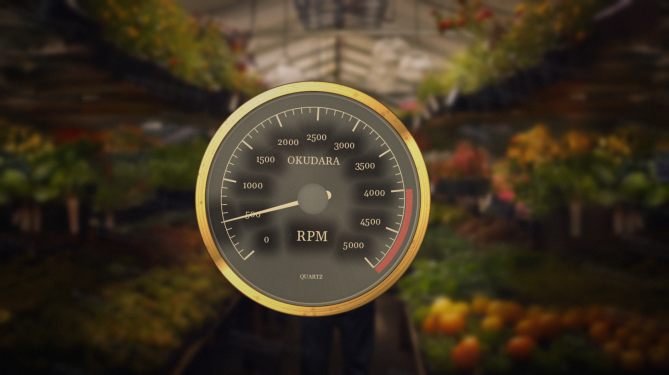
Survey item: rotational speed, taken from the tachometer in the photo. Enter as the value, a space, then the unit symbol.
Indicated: 500 rpm
